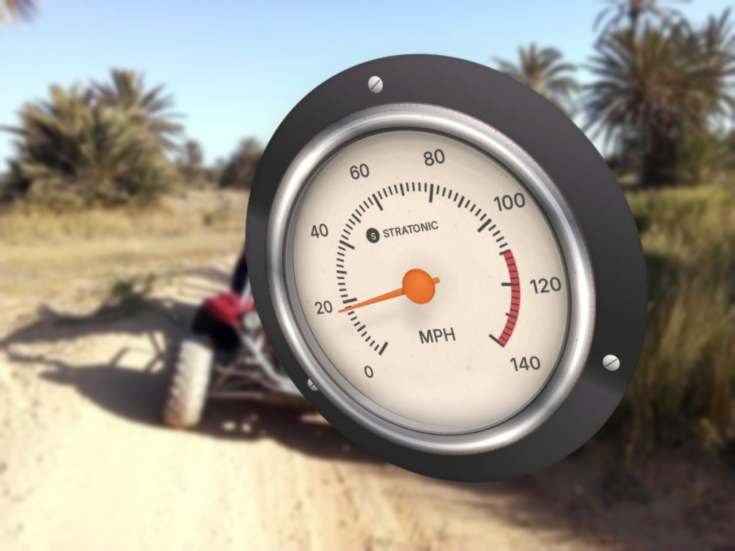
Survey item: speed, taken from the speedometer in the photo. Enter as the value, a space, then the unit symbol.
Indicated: 18 mph
